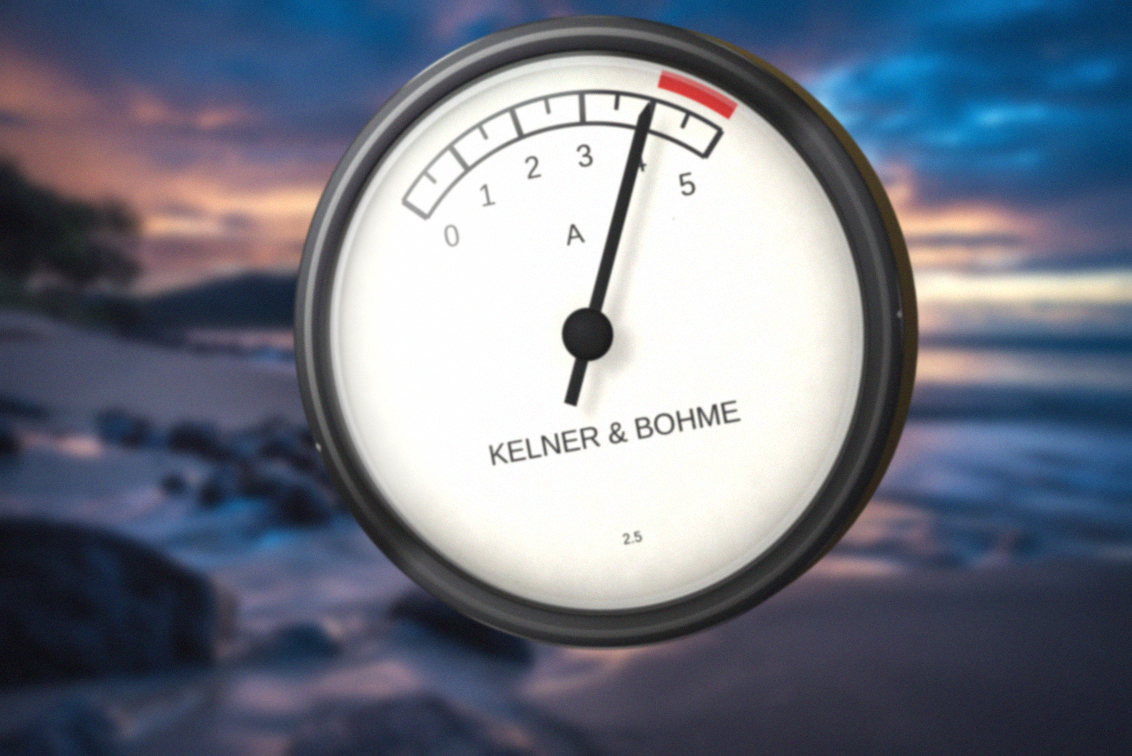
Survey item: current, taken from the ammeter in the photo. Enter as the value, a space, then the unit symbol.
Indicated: 4 A
